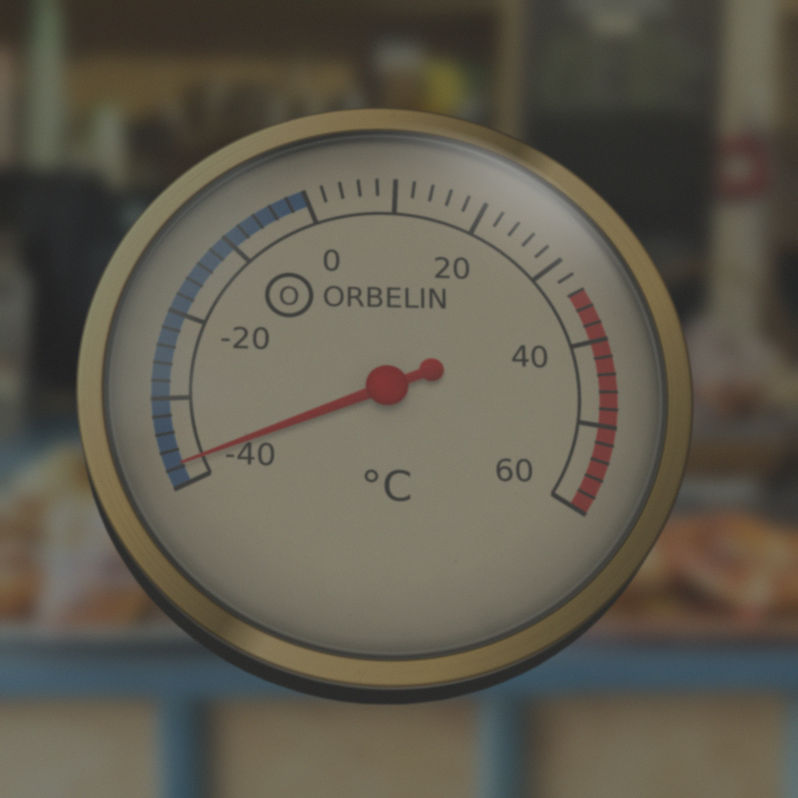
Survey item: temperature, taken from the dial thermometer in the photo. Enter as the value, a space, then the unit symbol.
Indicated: -38 °C
